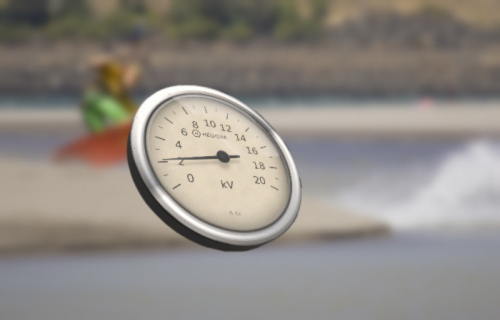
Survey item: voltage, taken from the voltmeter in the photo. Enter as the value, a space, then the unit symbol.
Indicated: 2 kV
